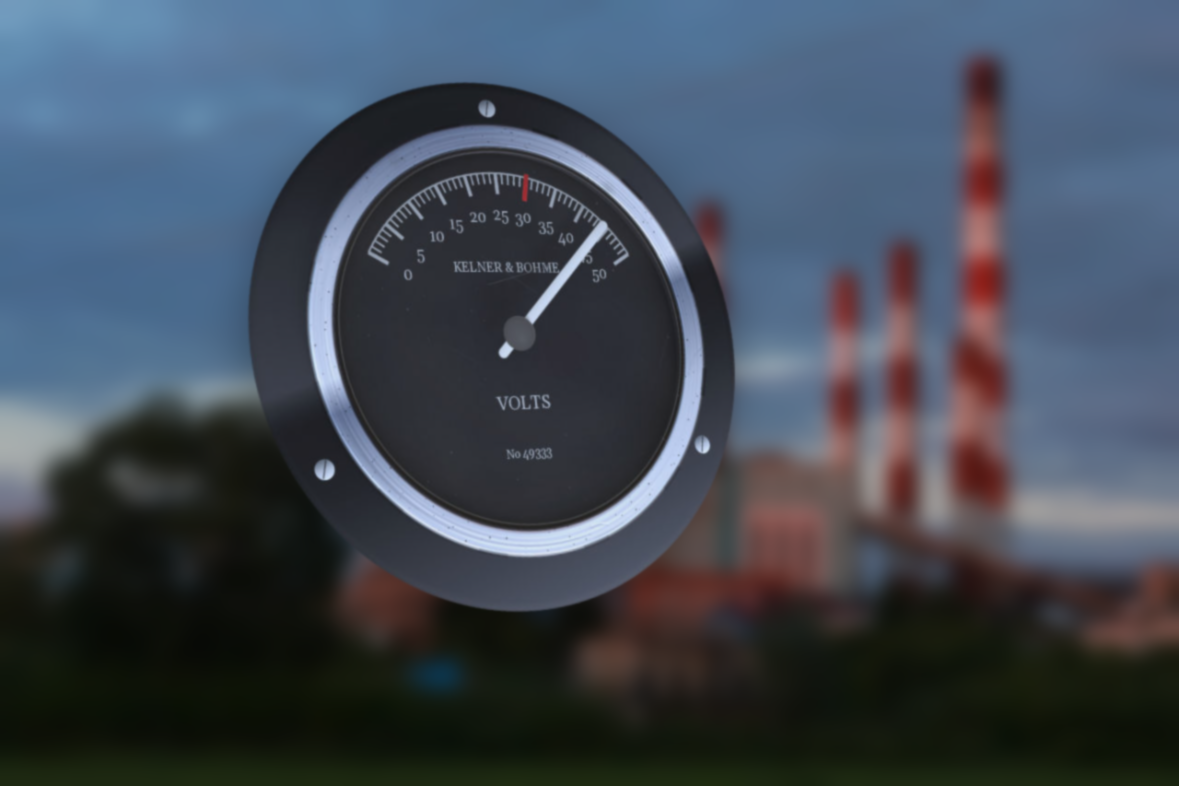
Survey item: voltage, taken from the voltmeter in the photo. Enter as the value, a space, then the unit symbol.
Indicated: 44 V
